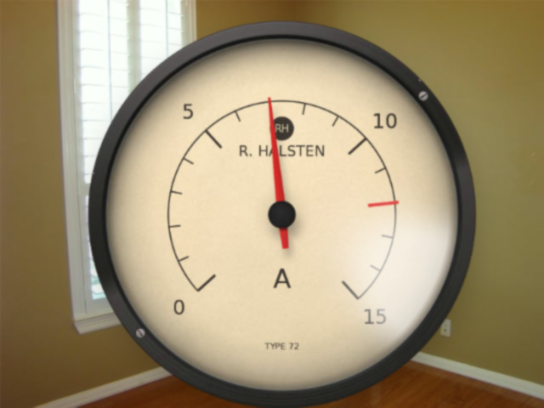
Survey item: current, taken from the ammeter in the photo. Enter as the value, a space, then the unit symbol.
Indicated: 7 A
